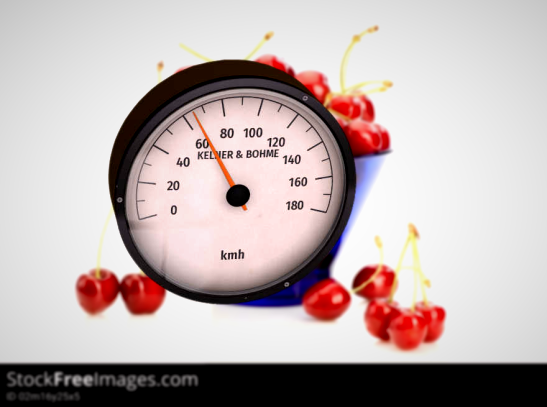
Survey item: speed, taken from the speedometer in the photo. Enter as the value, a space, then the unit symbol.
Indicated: 65 km/h
